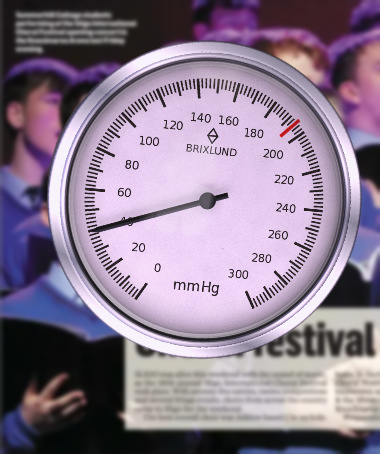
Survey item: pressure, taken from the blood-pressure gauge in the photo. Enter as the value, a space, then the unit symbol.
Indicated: 40 mmHg
